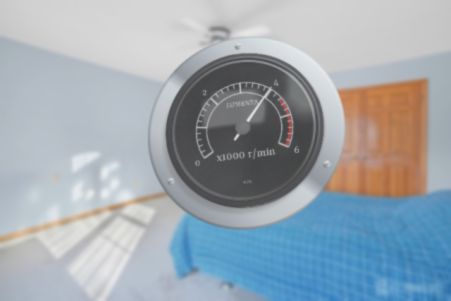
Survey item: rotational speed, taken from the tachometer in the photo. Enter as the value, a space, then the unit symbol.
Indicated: 4000 rpm
